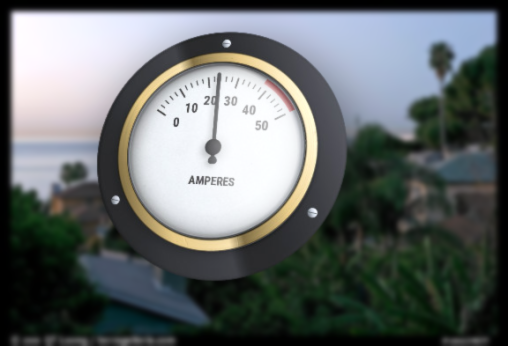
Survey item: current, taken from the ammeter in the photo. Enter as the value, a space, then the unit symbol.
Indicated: 24 A
